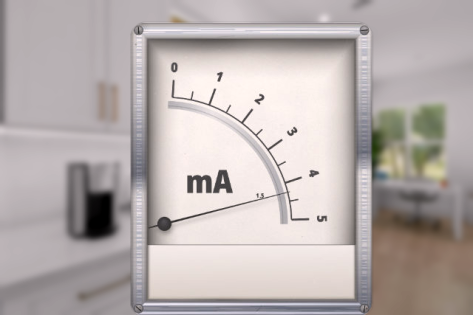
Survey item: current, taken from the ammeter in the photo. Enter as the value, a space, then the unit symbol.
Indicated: 4.25 mA
